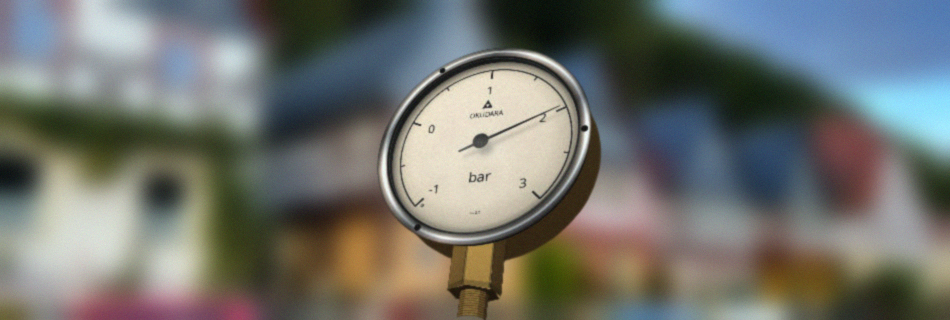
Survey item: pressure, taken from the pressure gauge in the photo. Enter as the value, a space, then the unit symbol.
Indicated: 2 bar
